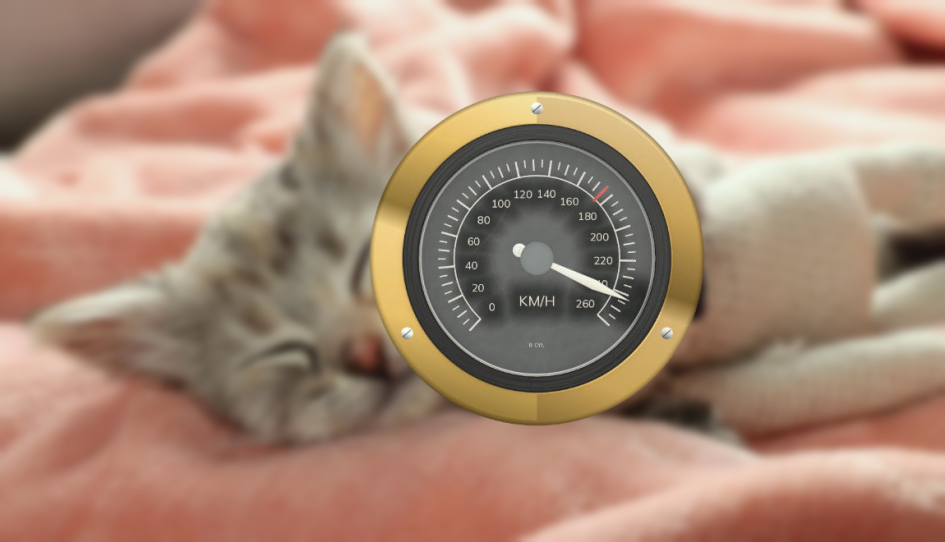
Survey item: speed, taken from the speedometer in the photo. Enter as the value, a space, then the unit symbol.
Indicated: 242.5 km/h
